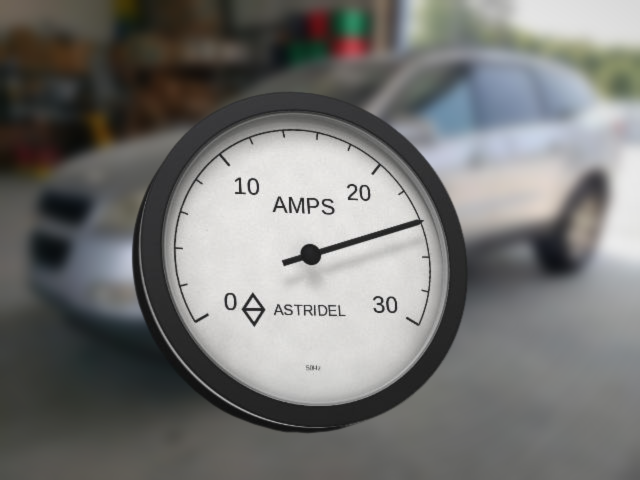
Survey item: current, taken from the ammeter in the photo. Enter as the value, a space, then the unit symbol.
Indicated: 24 A
